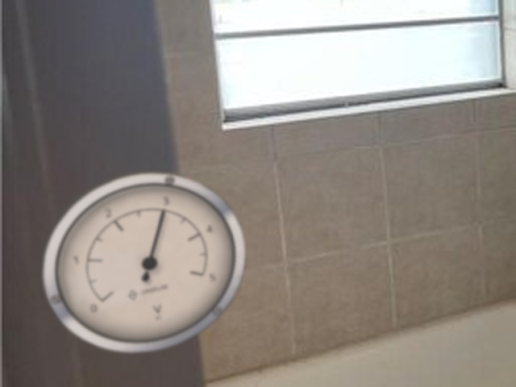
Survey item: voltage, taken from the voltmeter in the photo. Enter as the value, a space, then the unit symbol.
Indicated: 3 V
